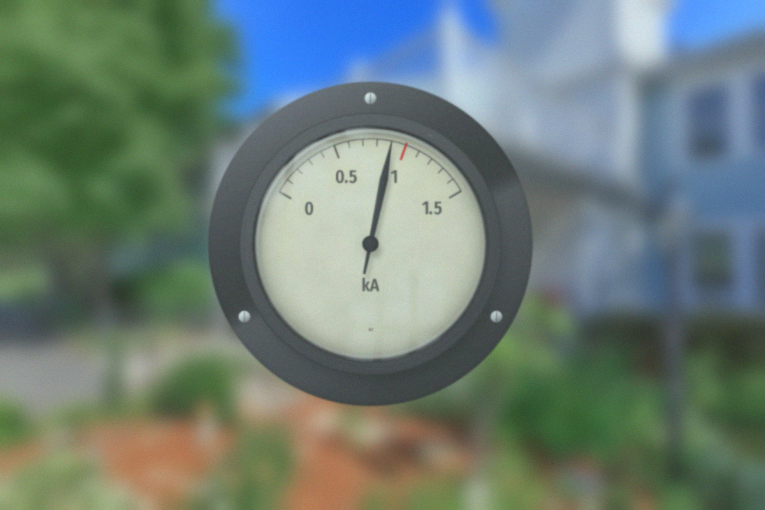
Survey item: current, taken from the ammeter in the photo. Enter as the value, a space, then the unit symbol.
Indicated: 0.9 kA
